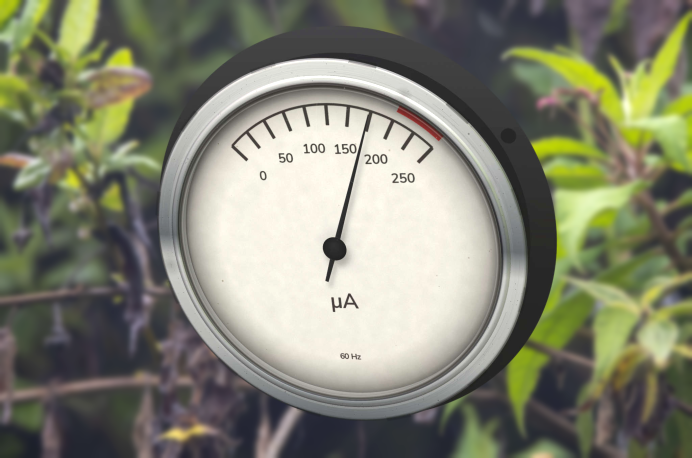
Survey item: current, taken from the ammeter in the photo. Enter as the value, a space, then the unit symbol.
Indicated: 175 µA
